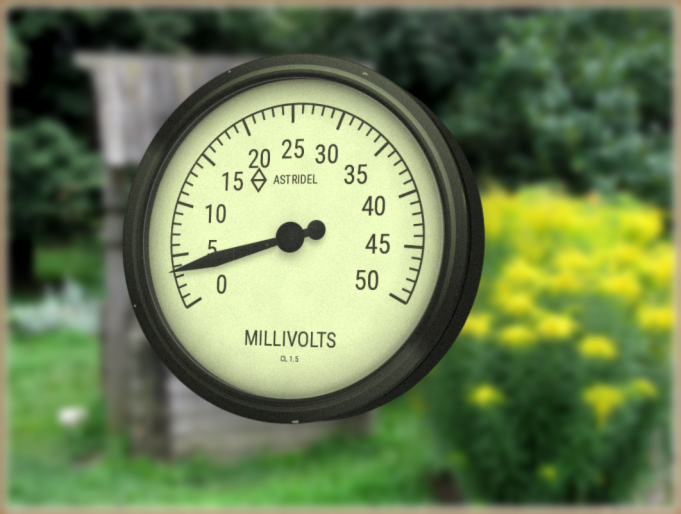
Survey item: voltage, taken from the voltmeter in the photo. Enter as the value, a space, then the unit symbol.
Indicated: 3.5 mV
